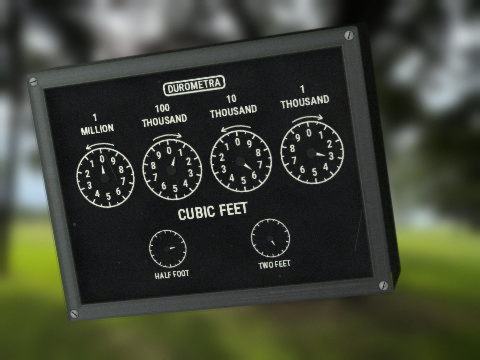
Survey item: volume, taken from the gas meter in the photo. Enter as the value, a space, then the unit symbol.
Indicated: 6300 ft³
